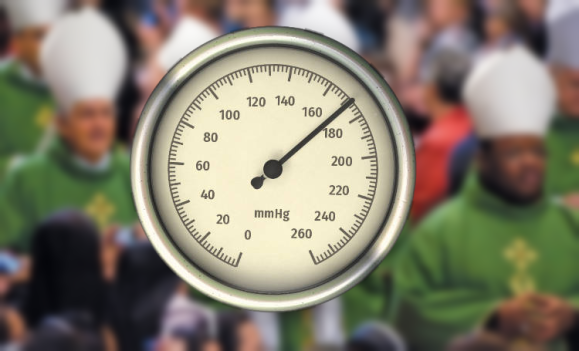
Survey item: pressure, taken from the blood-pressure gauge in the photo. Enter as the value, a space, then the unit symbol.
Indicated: 172 mmHg
